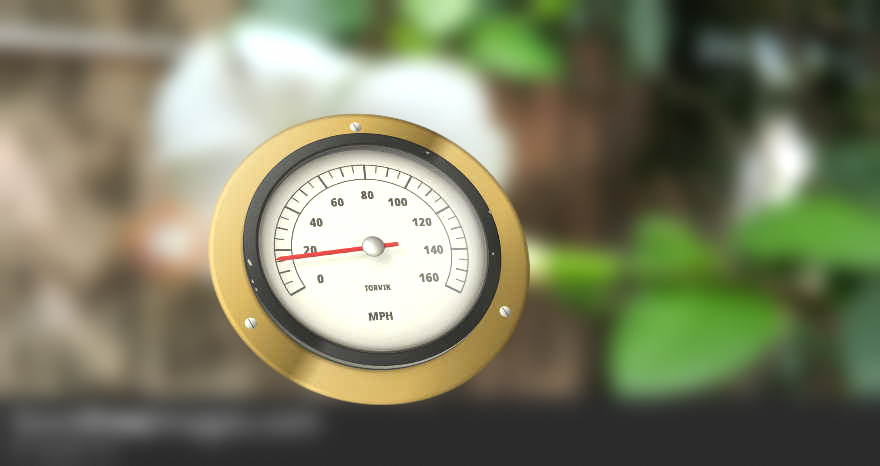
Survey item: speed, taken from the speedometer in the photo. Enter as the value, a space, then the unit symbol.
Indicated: 15 mph
